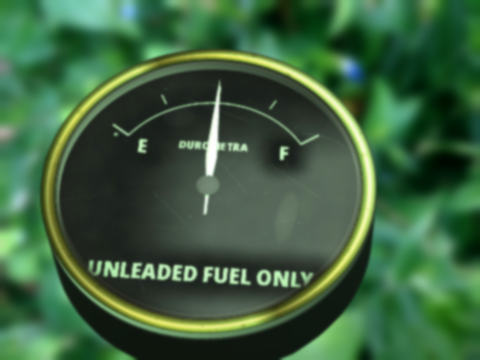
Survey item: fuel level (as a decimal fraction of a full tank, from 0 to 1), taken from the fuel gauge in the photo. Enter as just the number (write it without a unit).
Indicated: 0.5
